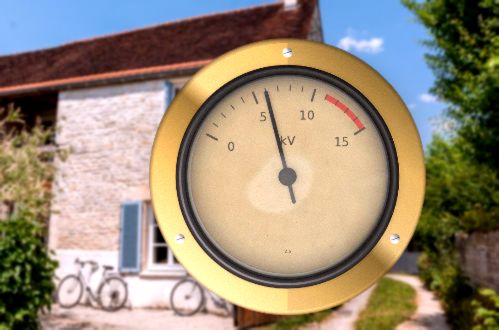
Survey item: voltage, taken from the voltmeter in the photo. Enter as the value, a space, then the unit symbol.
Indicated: 6 kV
